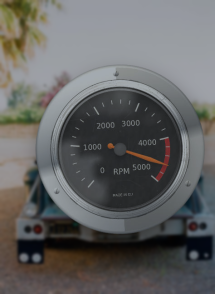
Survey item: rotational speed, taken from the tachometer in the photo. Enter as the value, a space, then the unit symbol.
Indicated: 4600 rpm
